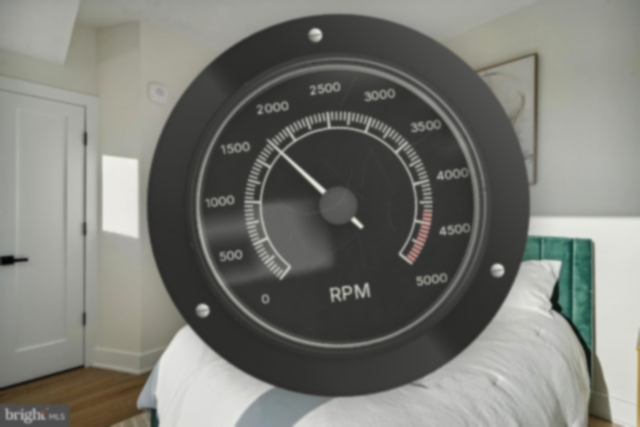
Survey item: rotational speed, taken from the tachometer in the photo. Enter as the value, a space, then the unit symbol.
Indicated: 1750 rpm
